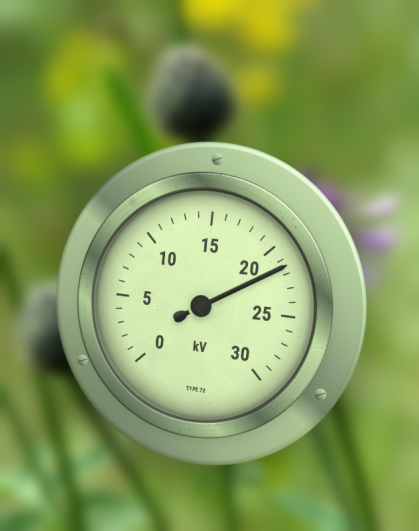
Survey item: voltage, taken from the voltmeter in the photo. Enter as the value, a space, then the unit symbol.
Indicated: 21.5 kV
